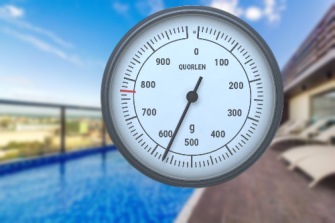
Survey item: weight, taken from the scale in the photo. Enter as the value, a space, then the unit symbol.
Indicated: 570 g
